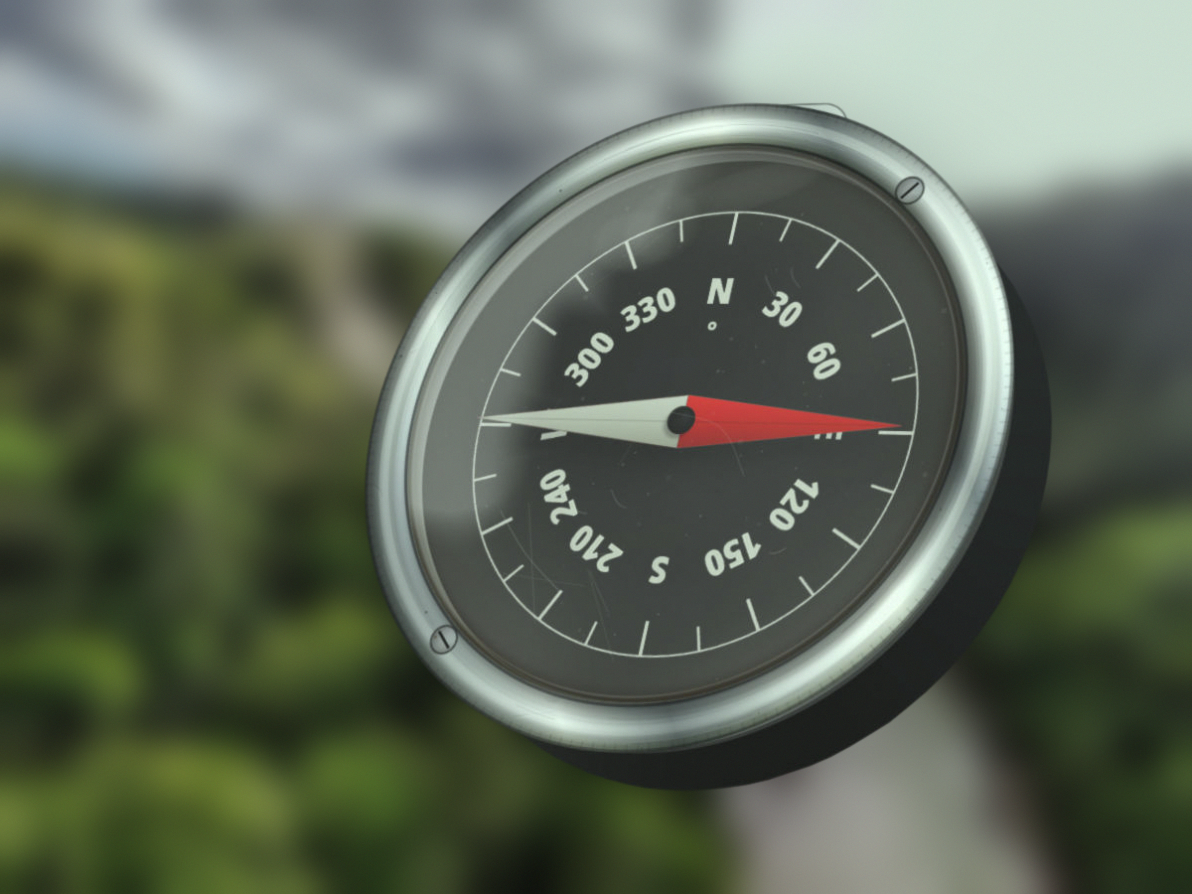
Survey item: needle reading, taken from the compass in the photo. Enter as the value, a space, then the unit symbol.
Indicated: 90 °
